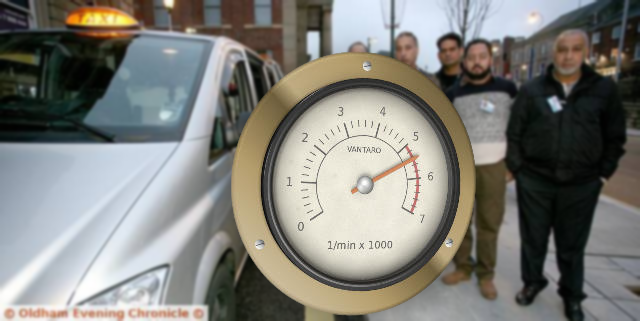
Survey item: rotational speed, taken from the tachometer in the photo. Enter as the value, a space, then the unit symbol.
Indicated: 5400 rpm
